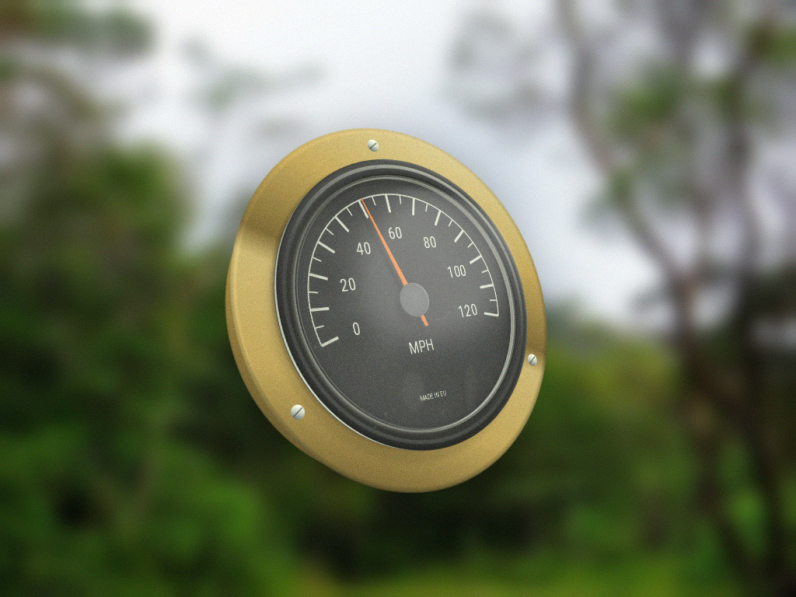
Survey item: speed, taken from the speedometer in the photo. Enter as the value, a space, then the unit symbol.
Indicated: 50 mph
